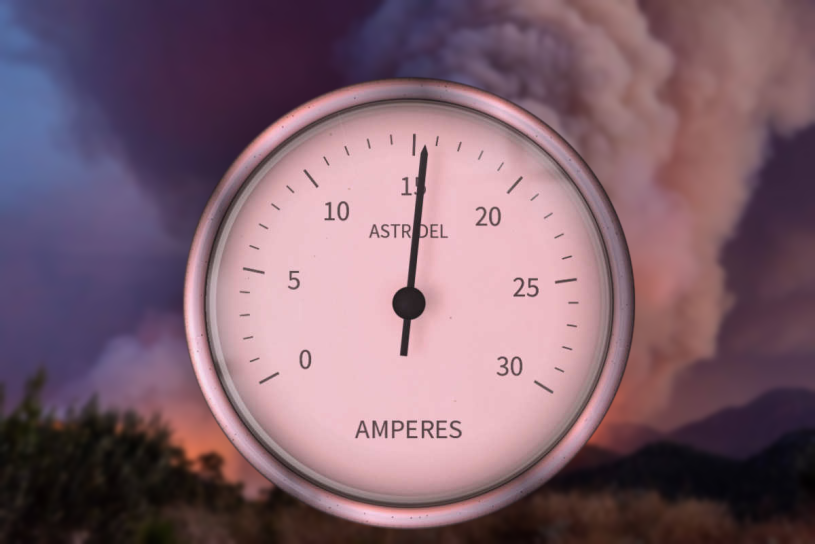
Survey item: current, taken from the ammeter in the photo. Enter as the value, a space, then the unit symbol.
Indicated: 15.5 A
